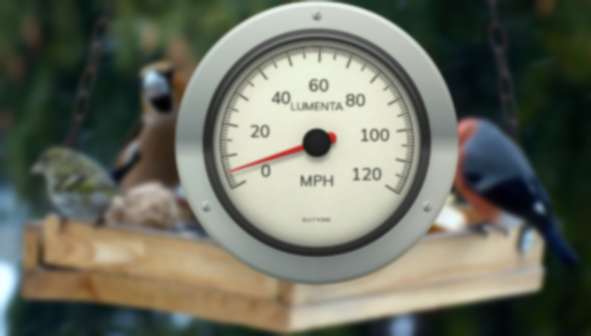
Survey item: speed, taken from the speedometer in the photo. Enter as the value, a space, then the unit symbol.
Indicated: 5 mph
